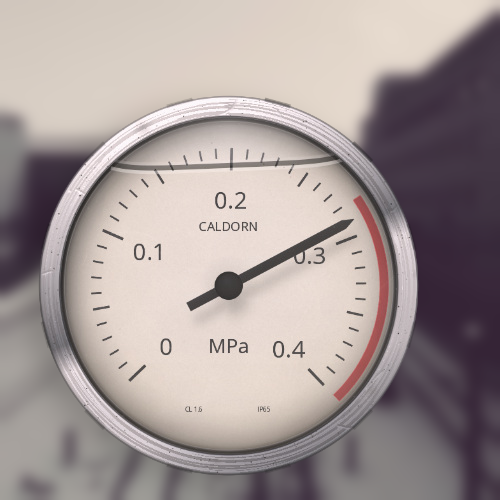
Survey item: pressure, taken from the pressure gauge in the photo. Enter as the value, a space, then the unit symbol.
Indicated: 0.29 MPa
